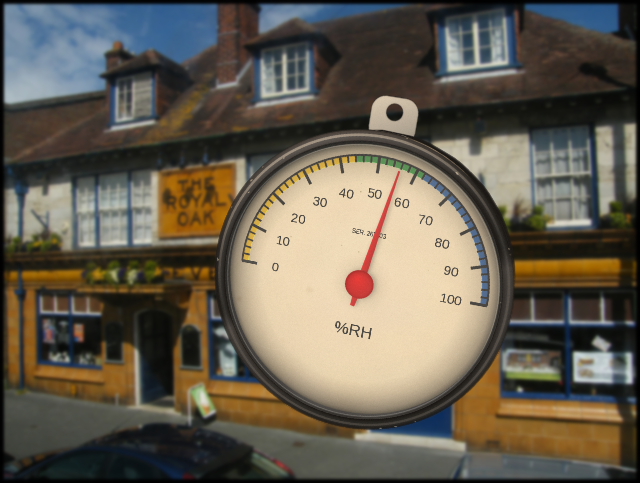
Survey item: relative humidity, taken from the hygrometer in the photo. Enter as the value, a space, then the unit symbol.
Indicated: 56 %
